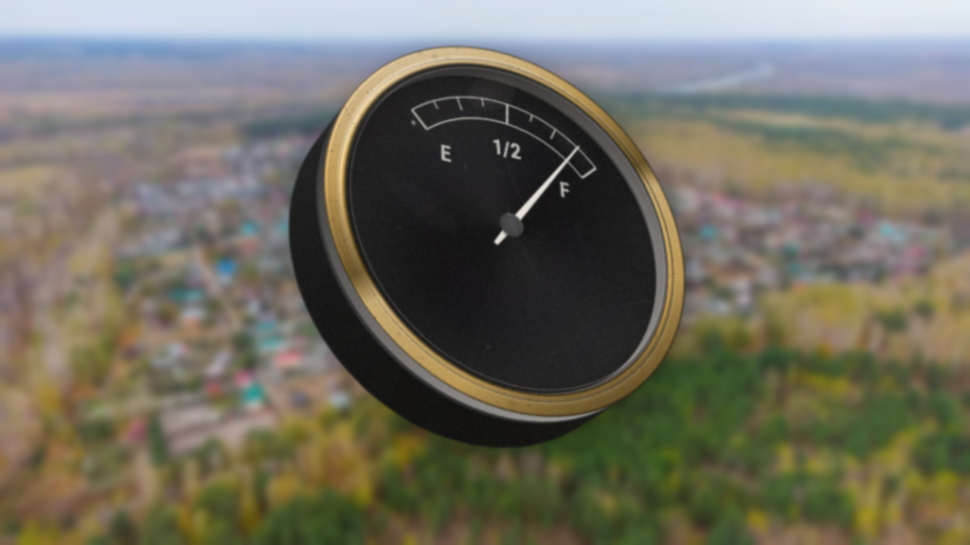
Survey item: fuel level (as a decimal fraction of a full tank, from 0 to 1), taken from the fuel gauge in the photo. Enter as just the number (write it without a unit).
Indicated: 0.875
